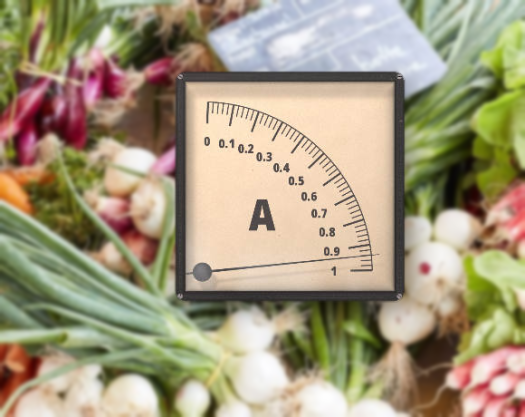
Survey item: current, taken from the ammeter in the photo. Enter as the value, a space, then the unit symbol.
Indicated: 0.94 A
